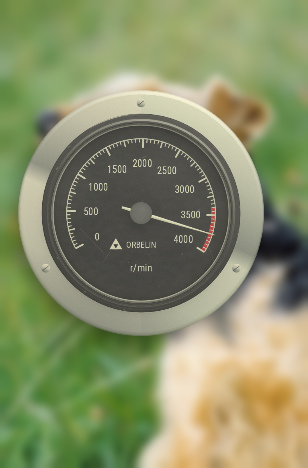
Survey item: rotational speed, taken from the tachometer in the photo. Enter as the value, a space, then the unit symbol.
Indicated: 3750 rpm
